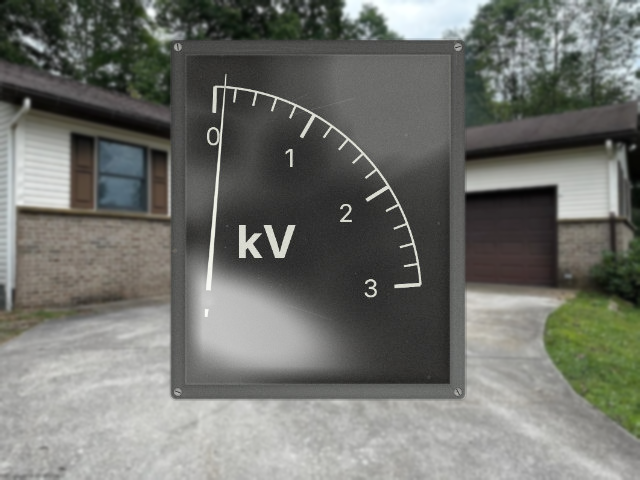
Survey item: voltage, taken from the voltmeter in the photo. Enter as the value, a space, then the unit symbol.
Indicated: 0.1 kV
